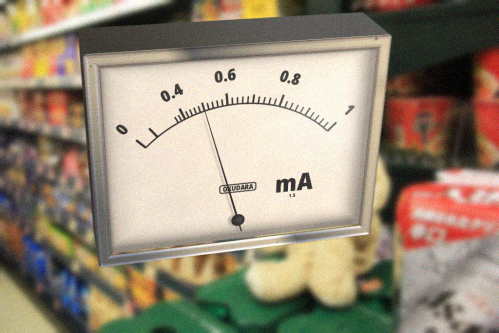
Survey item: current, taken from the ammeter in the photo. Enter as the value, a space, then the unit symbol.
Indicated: 0.5 mA
